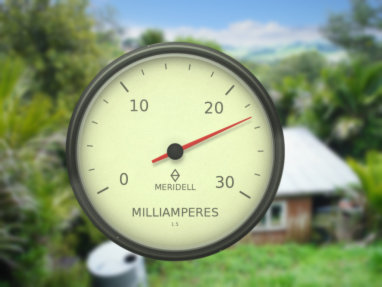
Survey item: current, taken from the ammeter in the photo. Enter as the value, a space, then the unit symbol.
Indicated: 23 mA
